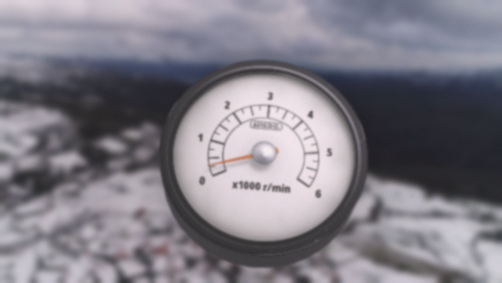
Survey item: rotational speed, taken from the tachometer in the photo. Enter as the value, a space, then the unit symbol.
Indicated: 250 rpm
